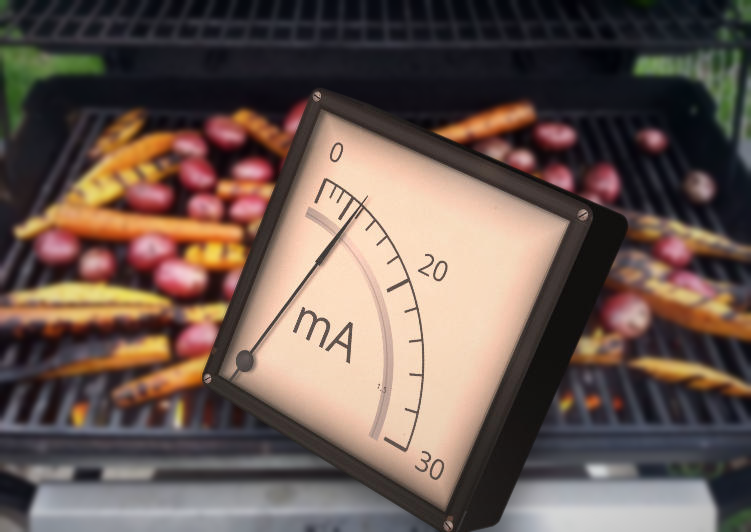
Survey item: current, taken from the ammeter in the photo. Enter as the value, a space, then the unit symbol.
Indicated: 12 mA
